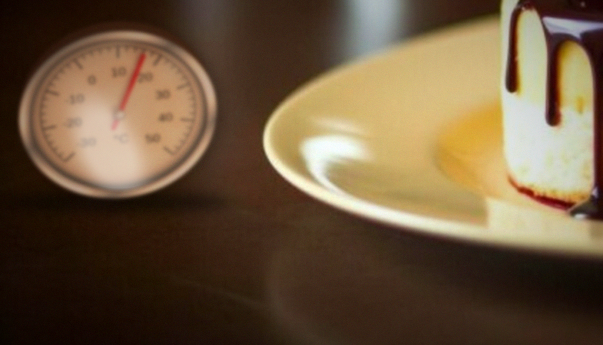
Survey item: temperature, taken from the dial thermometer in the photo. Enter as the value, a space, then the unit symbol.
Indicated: 16 °C
